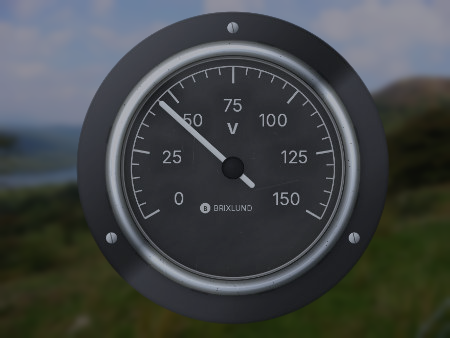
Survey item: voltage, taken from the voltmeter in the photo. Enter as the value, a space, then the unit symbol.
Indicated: 45 V
